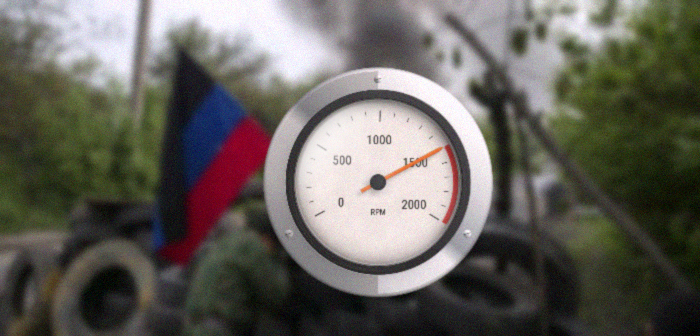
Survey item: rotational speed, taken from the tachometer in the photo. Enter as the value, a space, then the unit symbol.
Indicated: 1500 rpm
